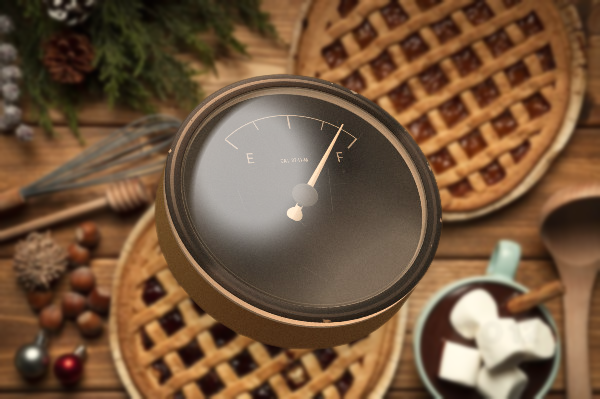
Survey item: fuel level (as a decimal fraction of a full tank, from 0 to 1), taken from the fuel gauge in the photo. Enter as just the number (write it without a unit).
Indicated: 0.875
